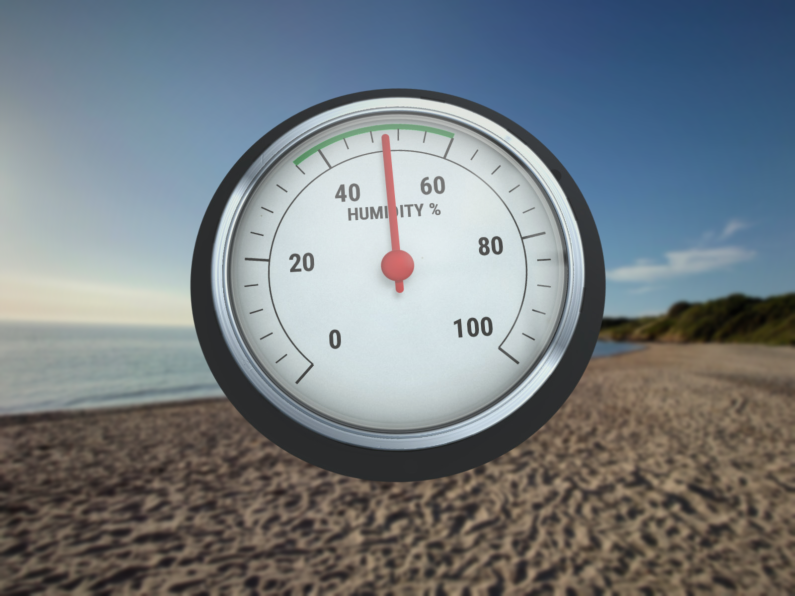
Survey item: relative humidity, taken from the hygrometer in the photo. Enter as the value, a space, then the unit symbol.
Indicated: 50 %
